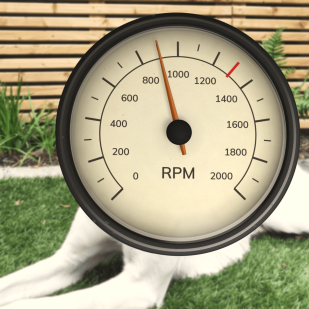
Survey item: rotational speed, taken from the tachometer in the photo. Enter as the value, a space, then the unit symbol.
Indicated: 900 rpm
